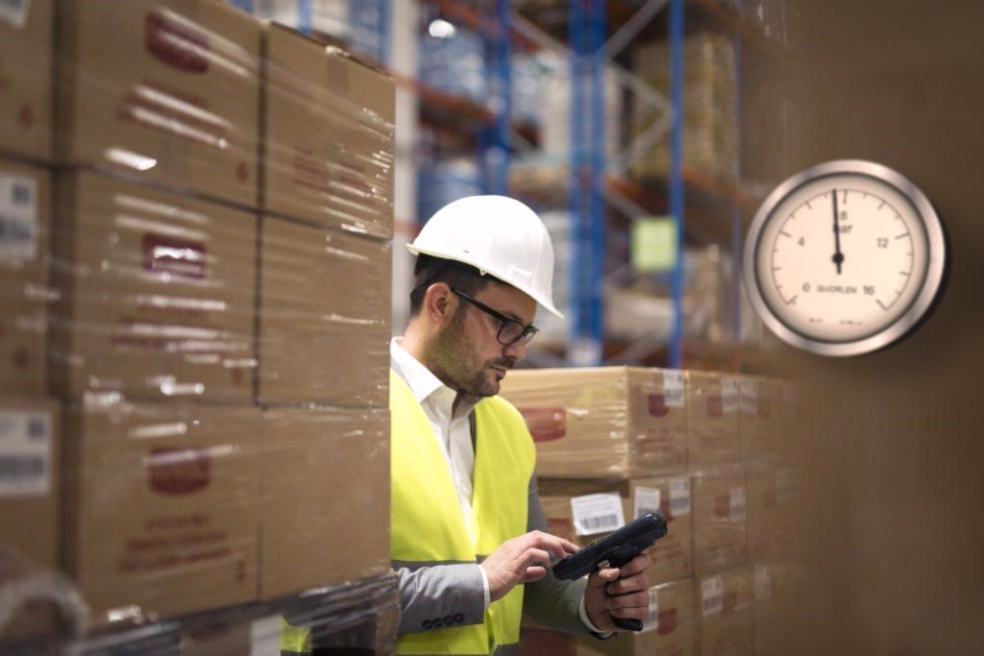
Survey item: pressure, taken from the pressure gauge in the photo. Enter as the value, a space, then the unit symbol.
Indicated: 7.5 bar
